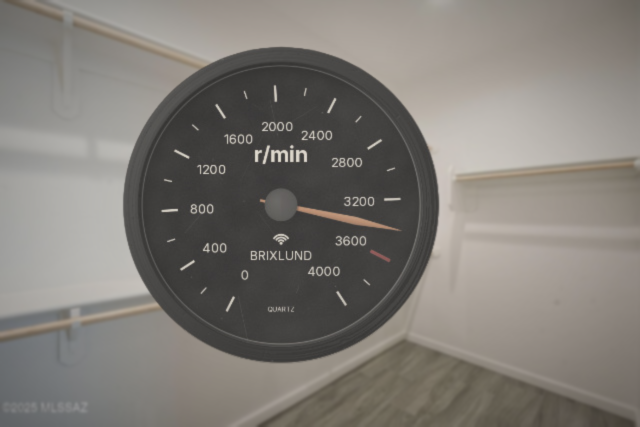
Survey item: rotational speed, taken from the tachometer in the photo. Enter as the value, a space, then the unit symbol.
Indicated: 3400 rpm
